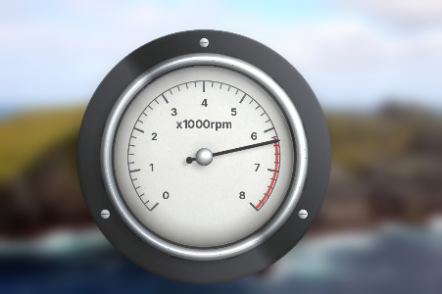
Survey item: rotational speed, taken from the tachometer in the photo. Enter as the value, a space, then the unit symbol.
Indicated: 6300 rpm
